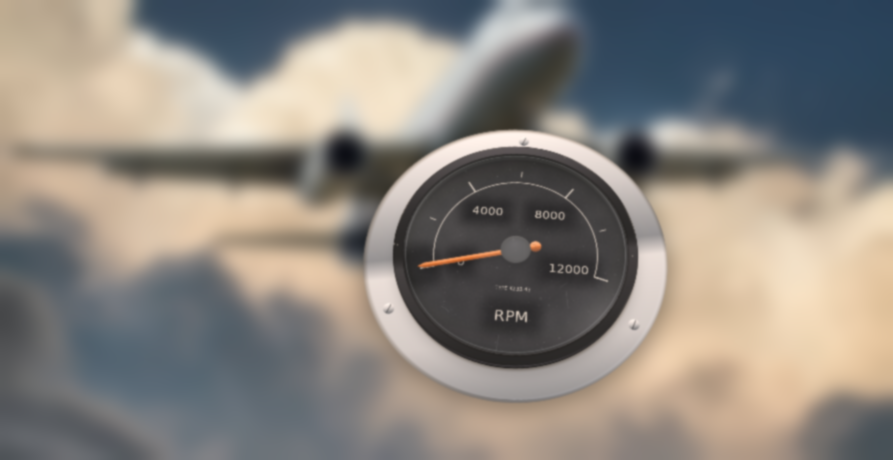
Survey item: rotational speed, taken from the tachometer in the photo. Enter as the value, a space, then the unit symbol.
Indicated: 0 rpm
